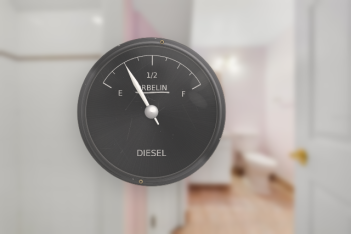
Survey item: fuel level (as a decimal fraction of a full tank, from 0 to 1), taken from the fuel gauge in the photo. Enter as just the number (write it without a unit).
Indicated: 0.25
